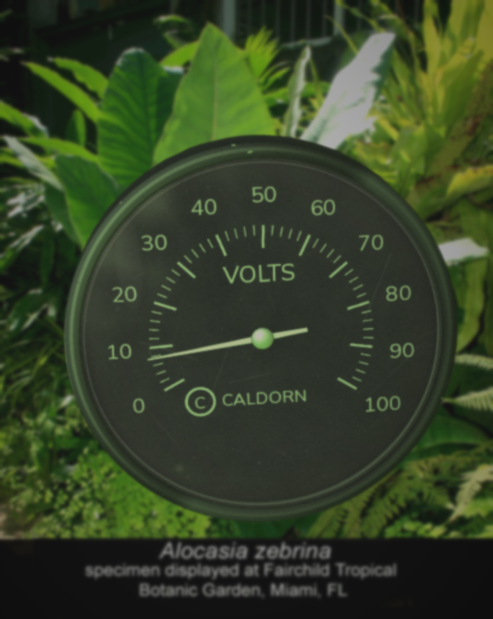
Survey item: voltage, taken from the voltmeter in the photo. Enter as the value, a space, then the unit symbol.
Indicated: 8 V
